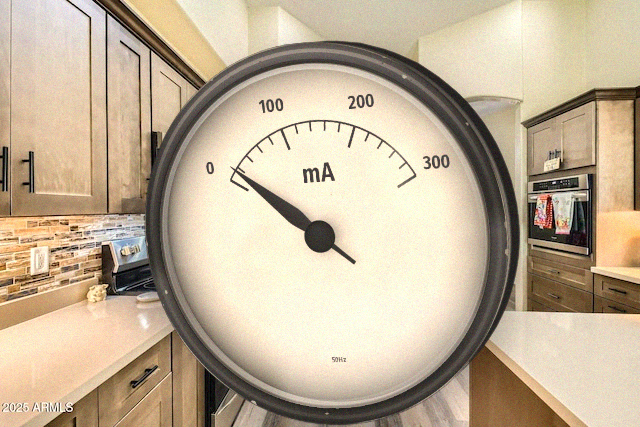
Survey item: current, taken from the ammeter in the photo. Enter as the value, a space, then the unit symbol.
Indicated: 20 mA
